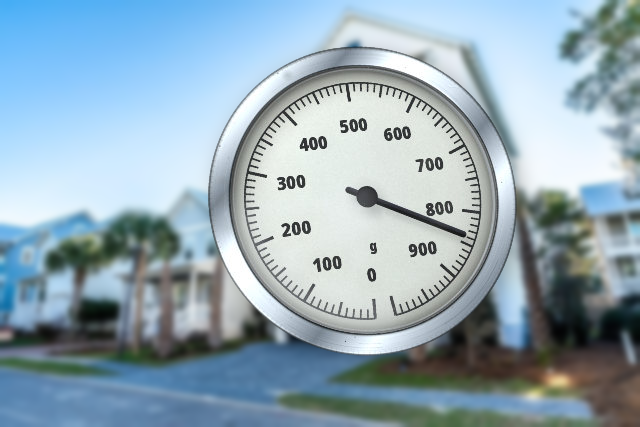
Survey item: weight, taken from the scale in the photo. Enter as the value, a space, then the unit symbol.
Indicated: 840 g
